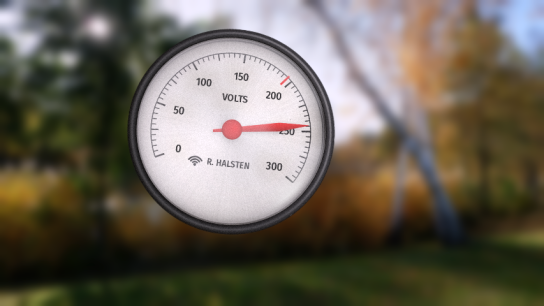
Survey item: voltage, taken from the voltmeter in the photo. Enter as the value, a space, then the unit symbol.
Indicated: 245 V
